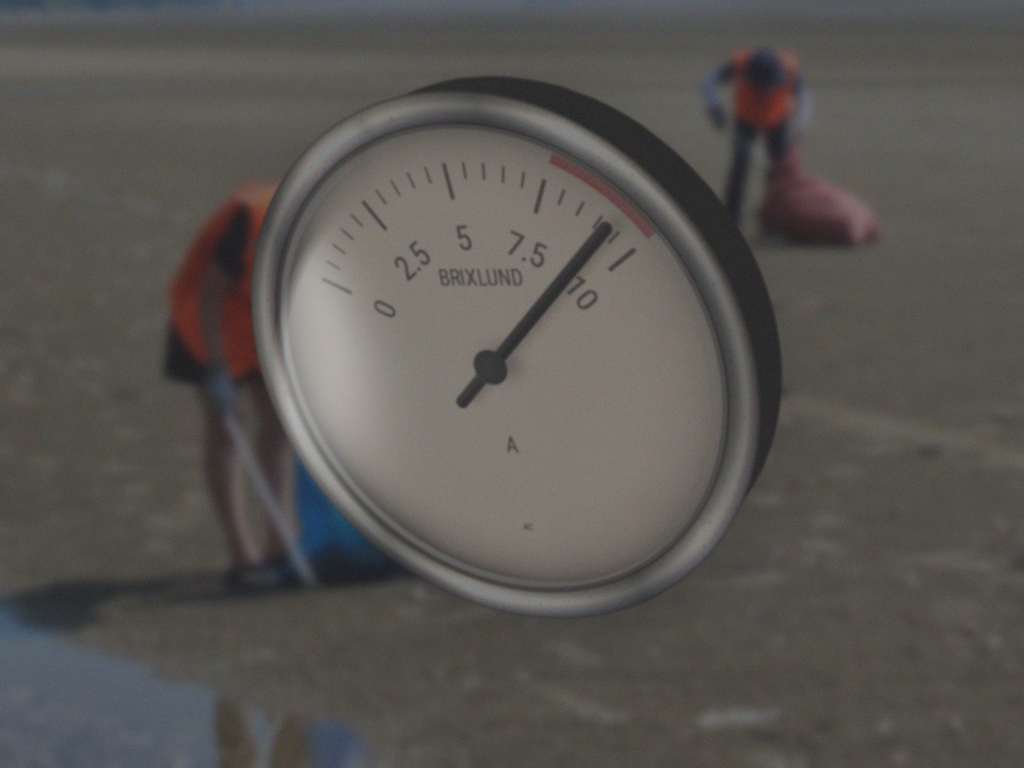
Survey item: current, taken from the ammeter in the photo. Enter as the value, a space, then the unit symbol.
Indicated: 9.25 A
